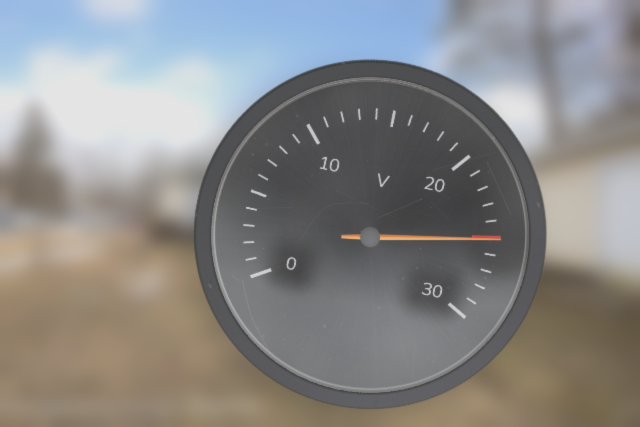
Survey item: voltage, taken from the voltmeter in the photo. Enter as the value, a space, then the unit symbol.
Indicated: 25 V
